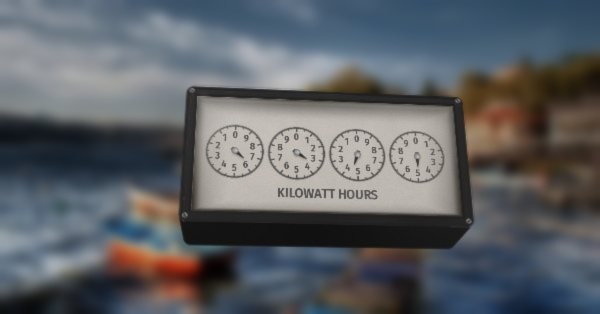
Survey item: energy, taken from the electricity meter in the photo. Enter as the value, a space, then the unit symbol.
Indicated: 6345 kWh
